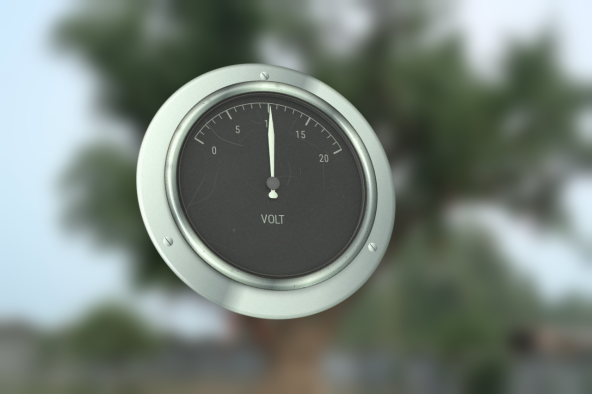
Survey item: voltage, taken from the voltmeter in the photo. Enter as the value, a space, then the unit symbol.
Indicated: 10 V
